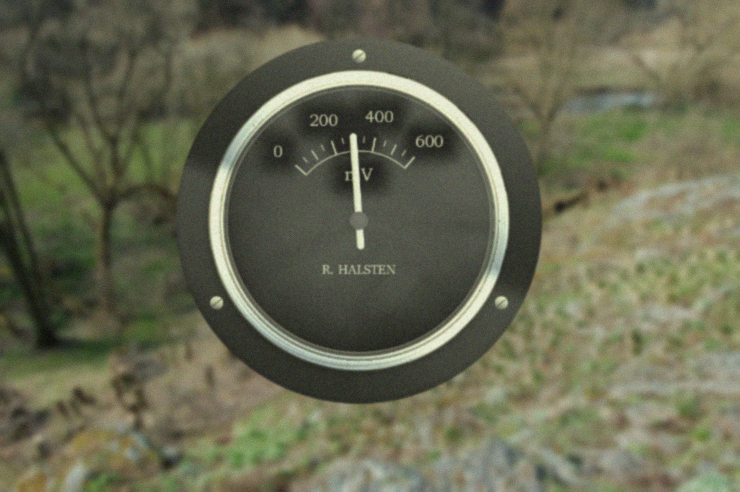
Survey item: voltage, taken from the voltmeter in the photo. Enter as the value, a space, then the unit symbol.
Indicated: 300 mV
